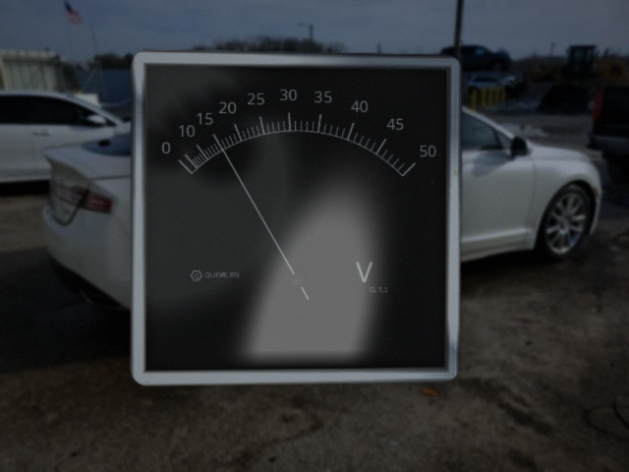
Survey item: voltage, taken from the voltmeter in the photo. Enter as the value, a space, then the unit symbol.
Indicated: 15 V
